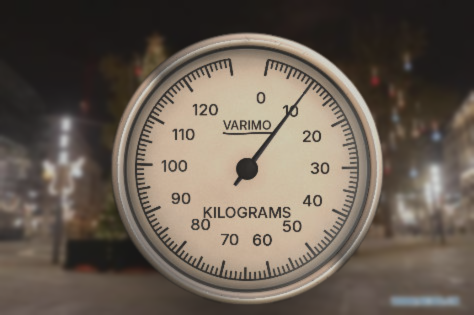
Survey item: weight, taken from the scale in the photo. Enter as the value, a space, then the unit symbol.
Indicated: 10 kg
